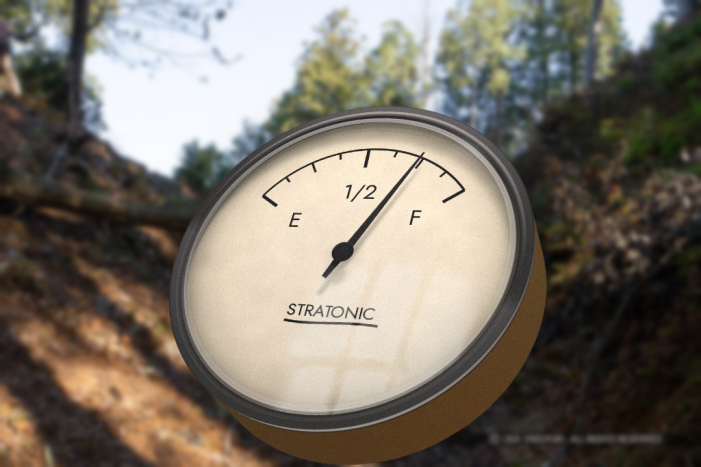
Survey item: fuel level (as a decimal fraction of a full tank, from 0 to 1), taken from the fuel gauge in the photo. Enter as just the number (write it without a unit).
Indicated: 0.75
